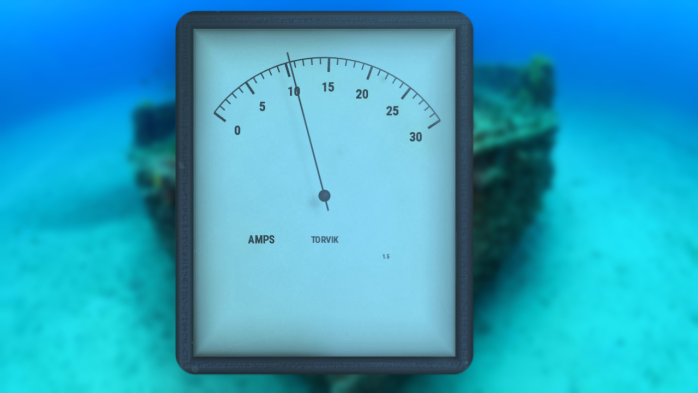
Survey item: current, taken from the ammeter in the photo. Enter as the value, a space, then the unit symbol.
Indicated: 10.5 A
